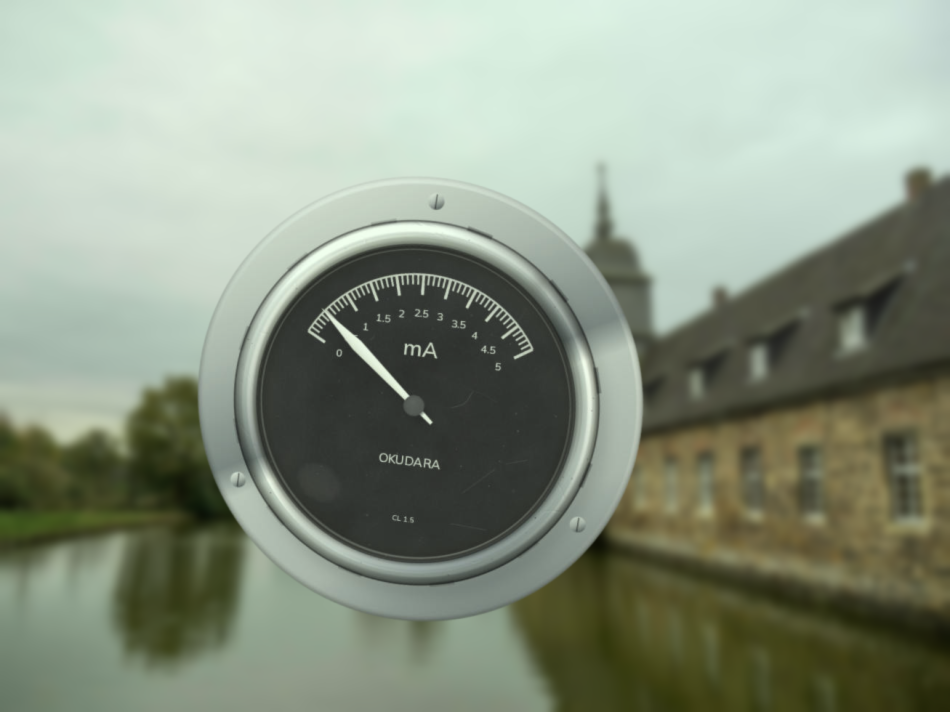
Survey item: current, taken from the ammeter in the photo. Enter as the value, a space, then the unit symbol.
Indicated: 0.5 mA
